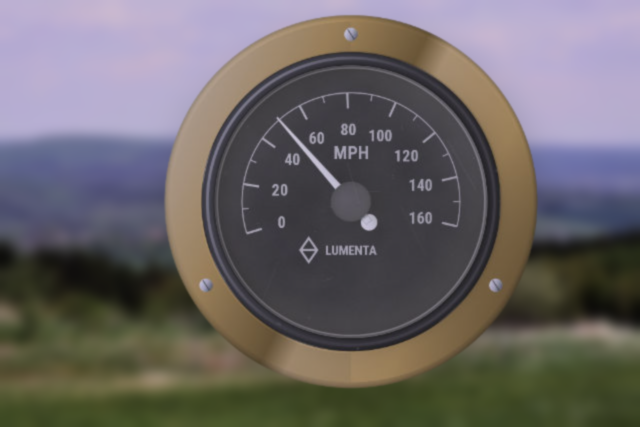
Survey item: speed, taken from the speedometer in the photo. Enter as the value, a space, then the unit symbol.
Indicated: 50 mph
